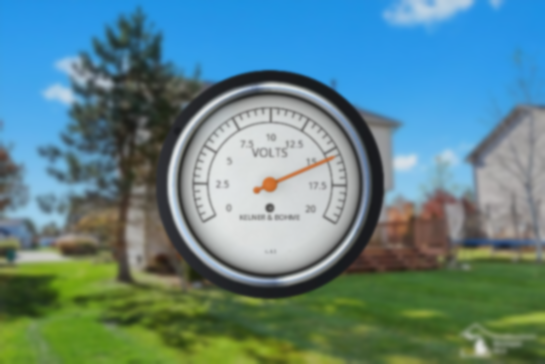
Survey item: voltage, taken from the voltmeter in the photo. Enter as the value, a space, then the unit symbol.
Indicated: 15.5 V
